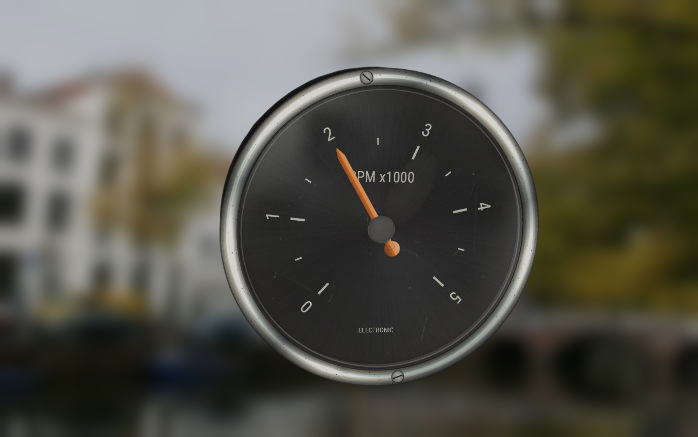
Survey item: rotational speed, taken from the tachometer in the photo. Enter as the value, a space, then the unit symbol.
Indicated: 2000 rpm
